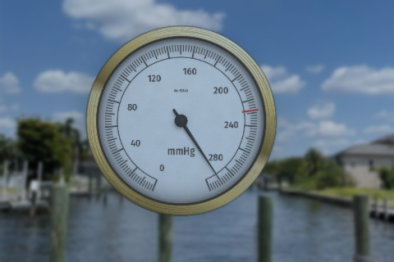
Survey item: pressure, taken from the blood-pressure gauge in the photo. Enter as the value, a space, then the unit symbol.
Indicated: 290 mmHg
